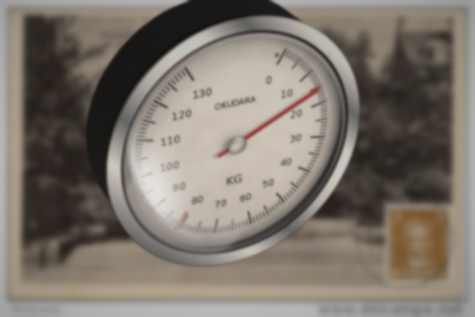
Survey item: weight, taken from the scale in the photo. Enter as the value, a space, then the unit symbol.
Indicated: 15 kg
